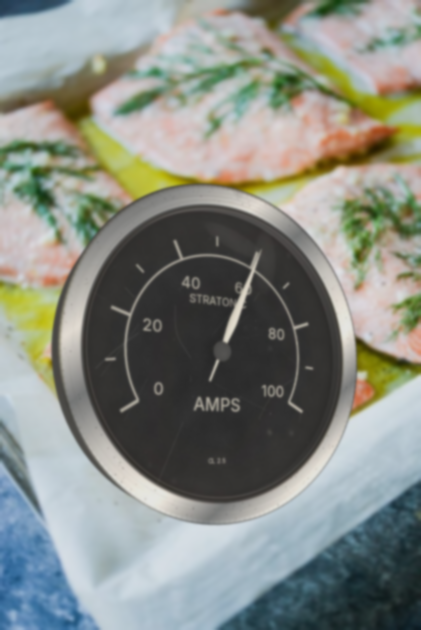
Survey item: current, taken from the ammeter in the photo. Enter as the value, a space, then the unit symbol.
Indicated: 60 A
